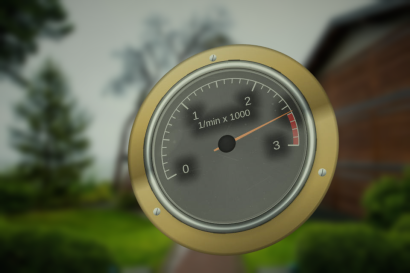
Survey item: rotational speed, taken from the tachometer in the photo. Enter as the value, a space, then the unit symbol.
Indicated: 2600 rpm
